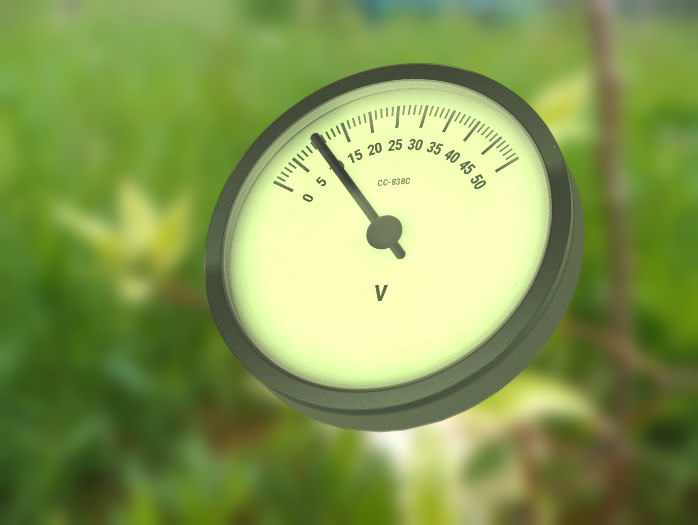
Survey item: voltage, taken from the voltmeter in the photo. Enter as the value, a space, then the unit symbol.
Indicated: 10 V
